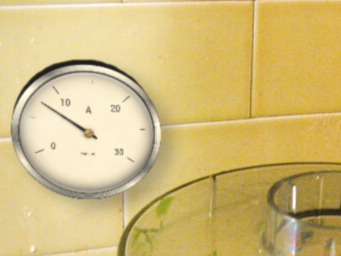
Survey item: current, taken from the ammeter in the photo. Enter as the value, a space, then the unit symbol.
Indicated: 7.5 A
